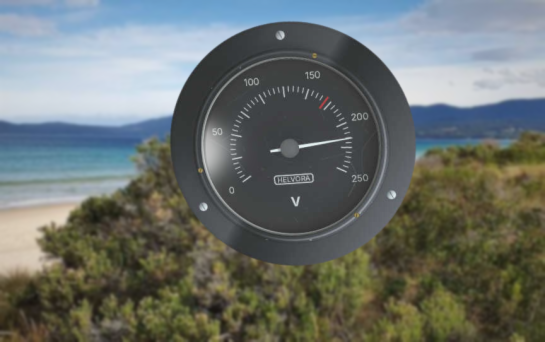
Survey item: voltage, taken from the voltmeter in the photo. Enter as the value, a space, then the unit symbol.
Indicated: 215 V
